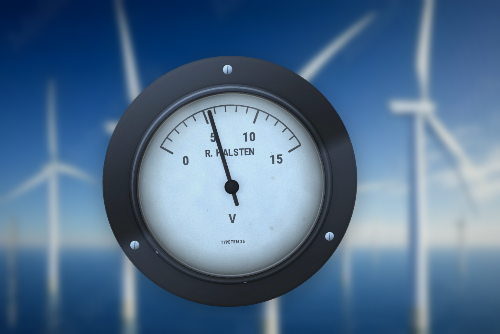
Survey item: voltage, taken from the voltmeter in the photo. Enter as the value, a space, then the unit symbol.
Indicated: 5.5 V
